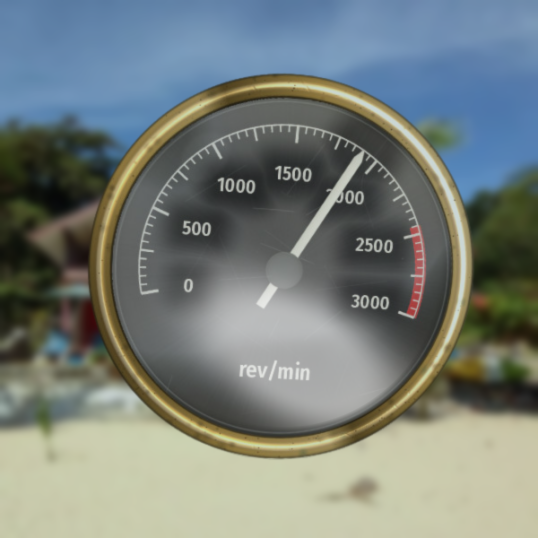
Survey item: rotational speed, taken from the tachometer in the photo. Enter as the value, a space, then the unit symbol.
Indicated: 1900 rpm
